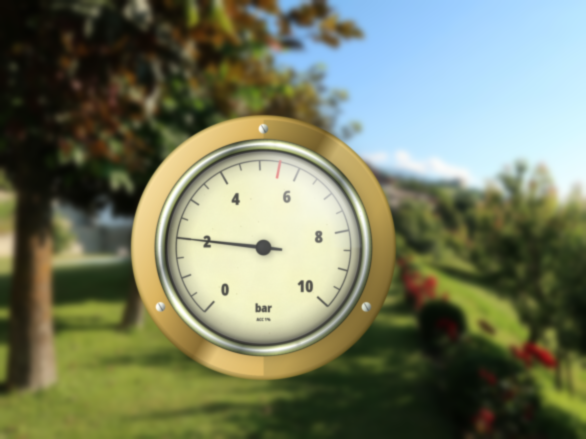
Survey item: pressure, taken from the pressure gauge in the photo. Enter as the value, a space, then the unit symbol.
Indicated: 2 bar
